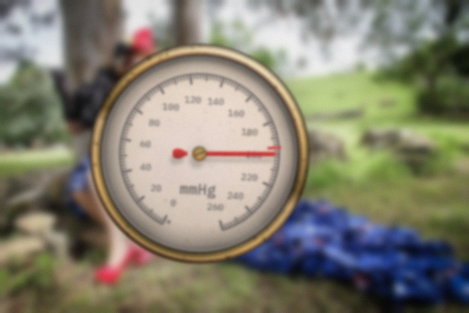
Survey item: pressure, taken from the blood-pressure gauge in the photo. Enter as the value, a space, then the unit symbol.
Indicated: 200 mmHg
